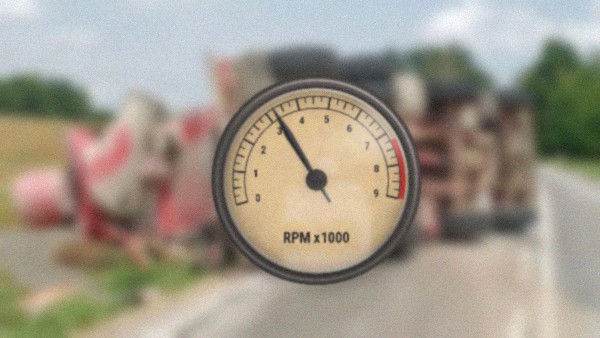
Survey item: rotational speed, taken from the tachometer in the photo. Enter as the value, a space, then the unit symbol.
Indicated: 3250 rpm
